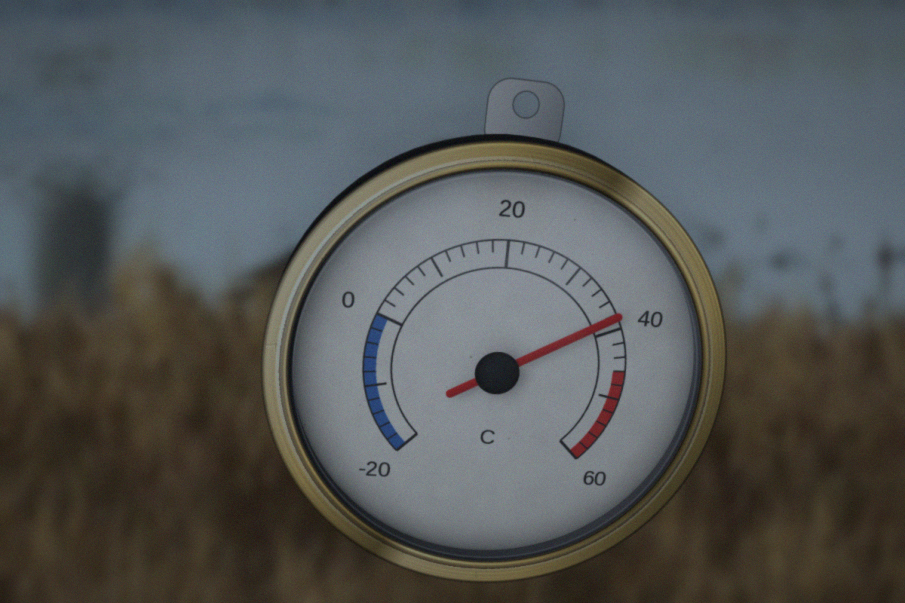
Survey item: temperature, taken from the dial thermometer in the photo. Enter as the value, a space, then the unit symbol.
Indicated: 38 °C
